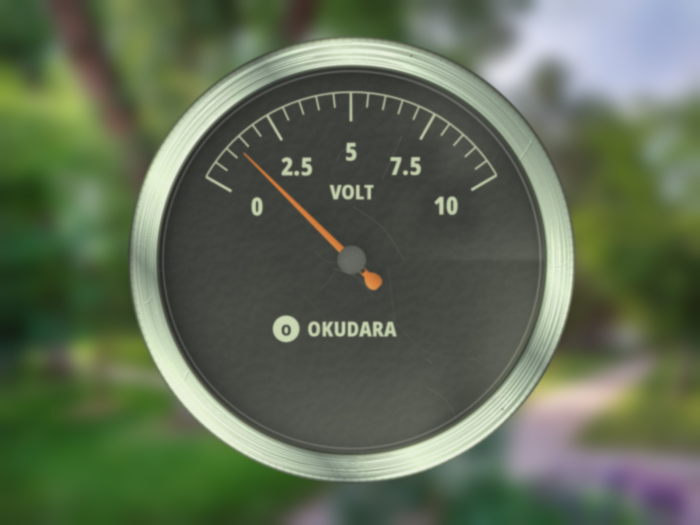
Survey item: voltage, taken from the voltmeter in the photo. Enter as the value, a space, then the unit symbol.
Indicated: 1.25 V
